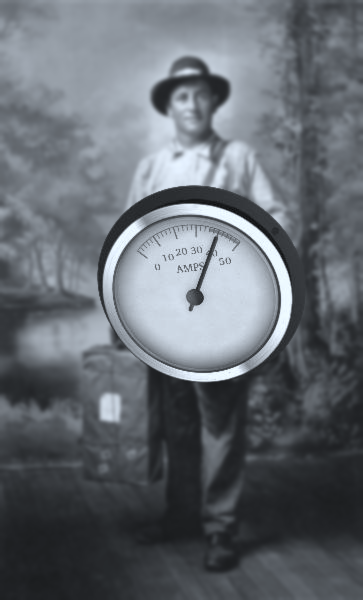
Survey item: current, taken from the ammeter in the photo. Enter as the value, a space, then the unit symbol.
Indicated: 40 A
